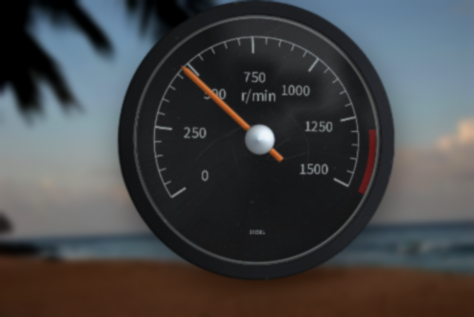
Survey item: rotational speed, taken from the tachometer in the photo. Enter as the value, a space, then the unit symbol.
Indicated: 475 rpm
